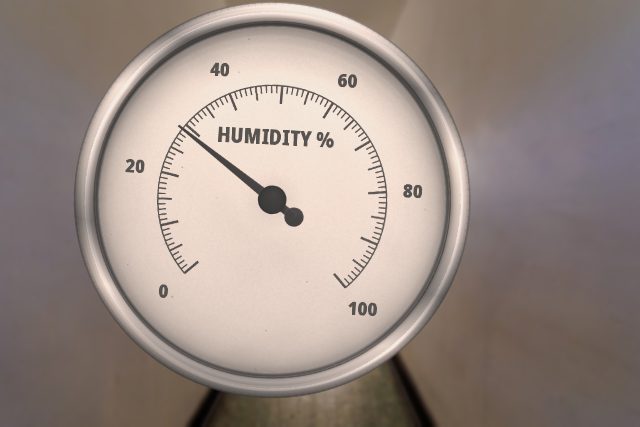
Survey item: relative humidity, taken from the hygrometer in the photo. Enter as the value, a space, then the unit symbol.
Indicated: 29 %
